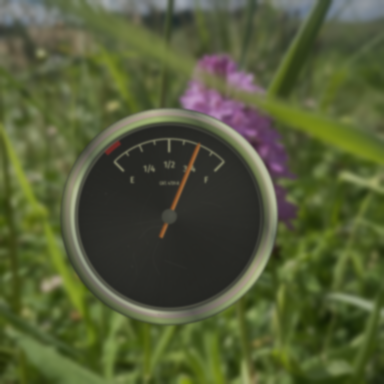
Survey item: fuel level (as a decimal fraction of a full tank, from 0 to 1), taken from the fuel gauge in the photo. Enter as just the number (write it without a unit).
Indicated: 0.75
